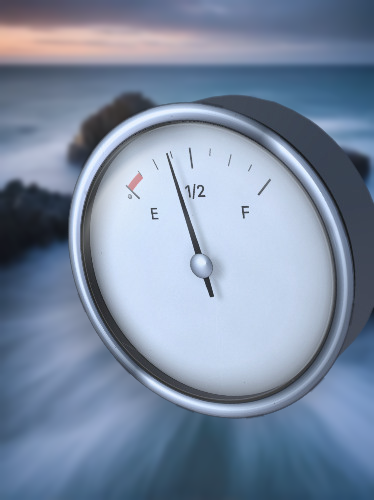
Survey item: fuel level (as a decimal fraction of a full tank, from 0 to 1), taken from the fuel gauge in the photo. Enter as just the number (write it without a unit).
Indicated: 0.375
